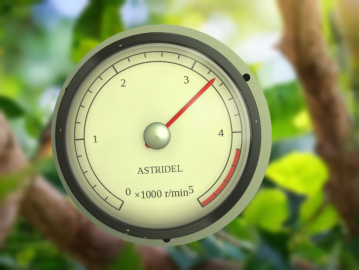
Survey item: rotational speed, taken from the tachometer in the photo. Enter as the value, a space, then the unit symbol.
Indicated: 3300 rpm
